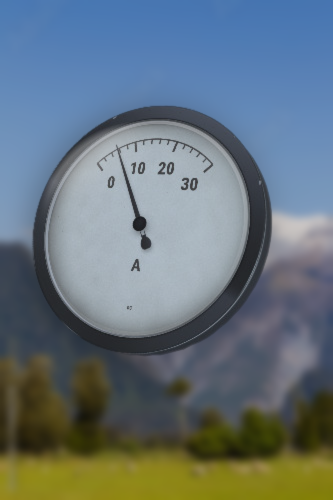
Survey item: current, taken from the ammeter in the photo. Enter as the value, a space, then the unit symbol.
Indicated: 6 A
